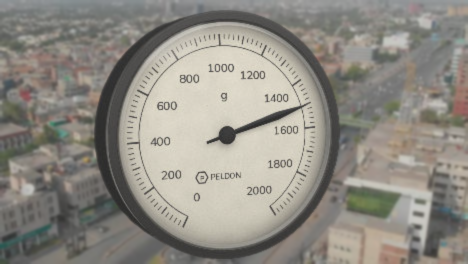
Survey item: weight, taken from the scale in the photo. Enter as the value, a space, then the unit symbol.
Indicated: 1500 g
